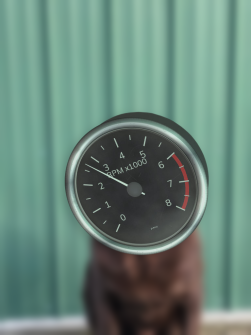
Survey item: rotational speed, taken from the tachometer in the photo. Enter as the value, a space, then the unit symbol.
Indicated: 2750 rpm
